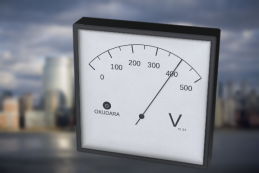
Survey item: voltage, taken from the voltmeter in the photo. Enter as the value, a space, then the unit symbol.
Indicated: 400 V
